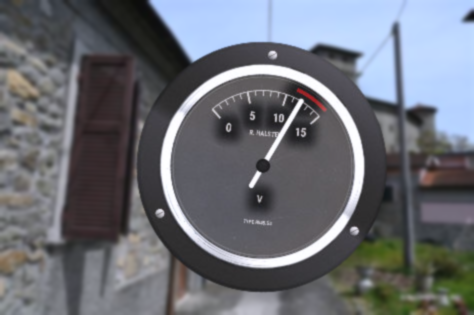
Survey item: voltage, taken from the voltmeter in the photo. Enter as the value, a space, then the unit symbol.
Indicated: 12 V
